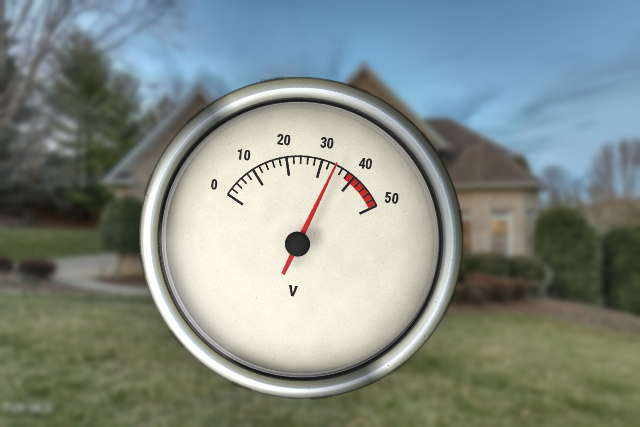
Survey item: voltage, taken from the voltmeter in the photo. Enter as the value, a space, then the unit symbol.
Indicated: 34 V
